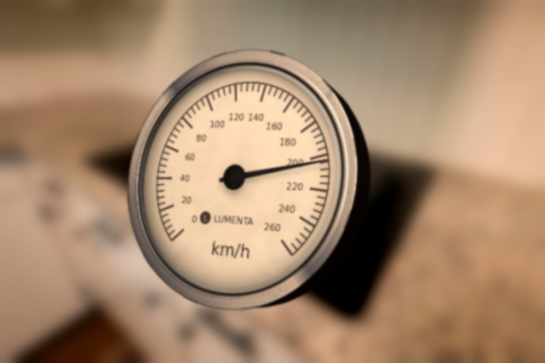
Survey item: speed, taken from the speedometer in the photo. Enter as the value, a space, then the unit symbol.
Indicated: 204 km/h
